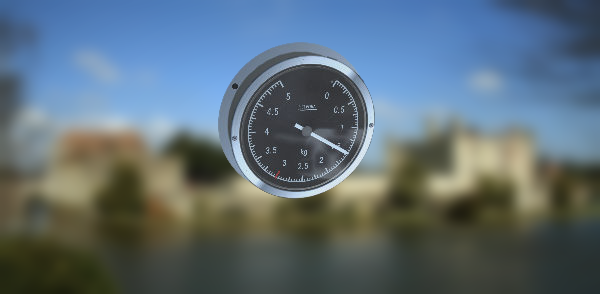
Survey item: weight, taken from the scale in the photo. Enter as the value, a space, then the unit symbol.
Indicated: 1.5 kg
